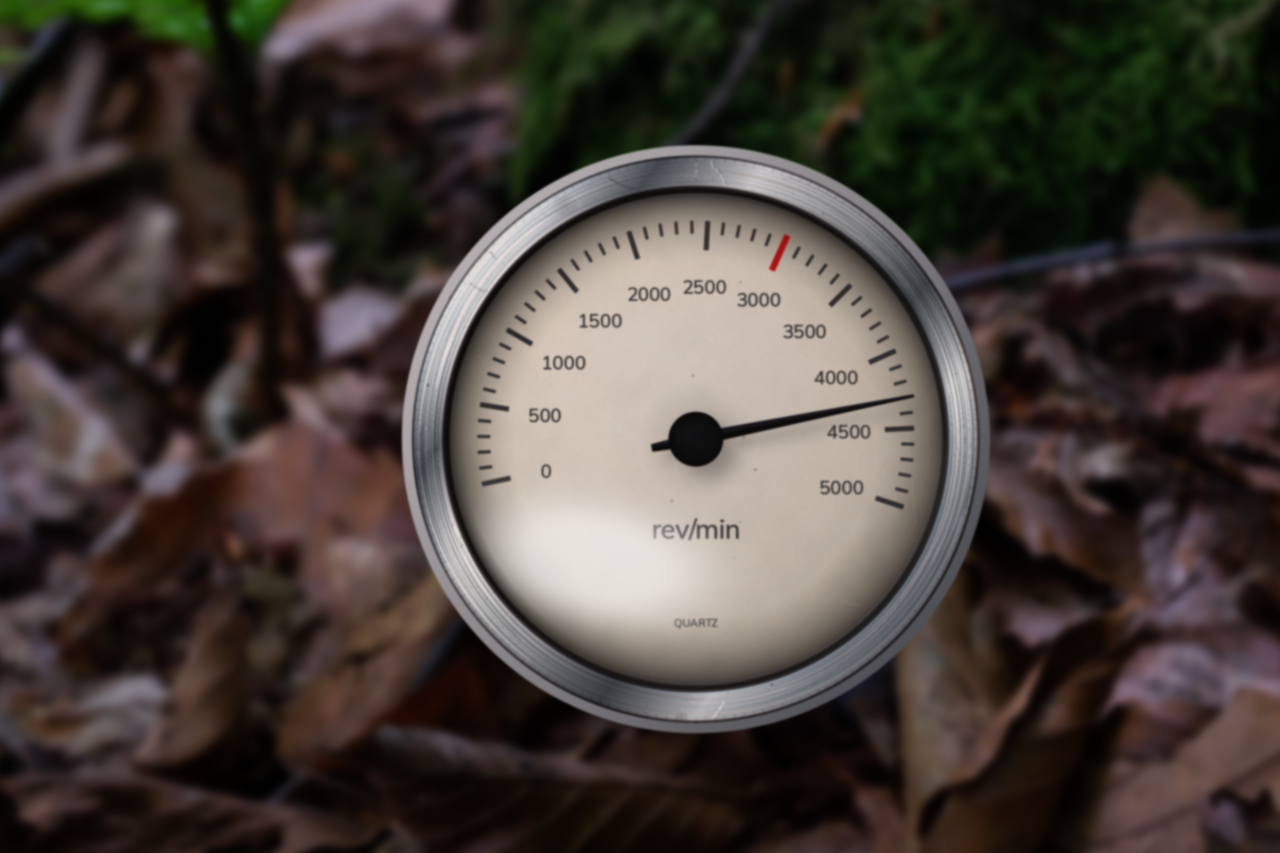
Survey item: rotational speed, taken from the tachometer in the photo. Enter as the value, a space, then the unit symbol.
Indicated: 4300 rpm
